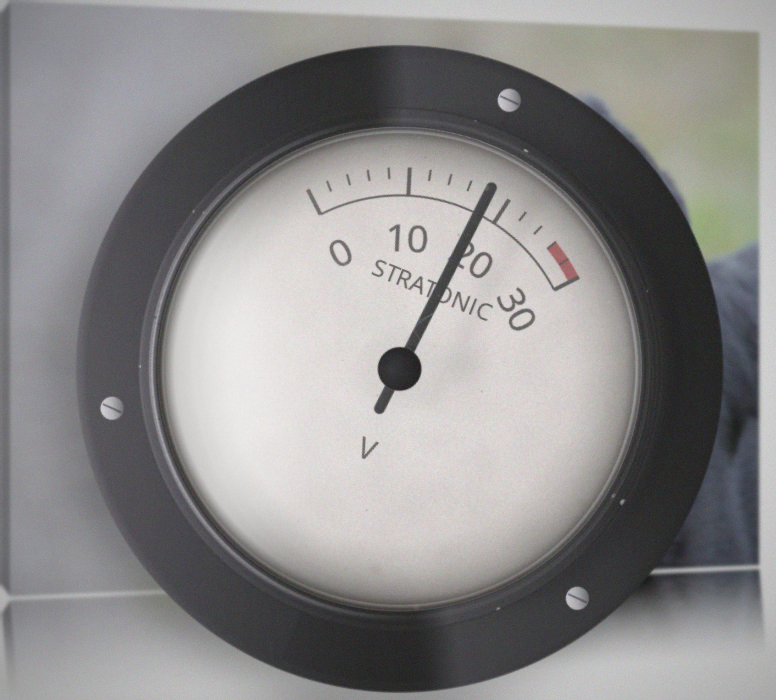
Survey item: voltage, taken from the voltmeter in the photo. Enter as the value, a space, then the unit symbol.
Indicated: 18 V
